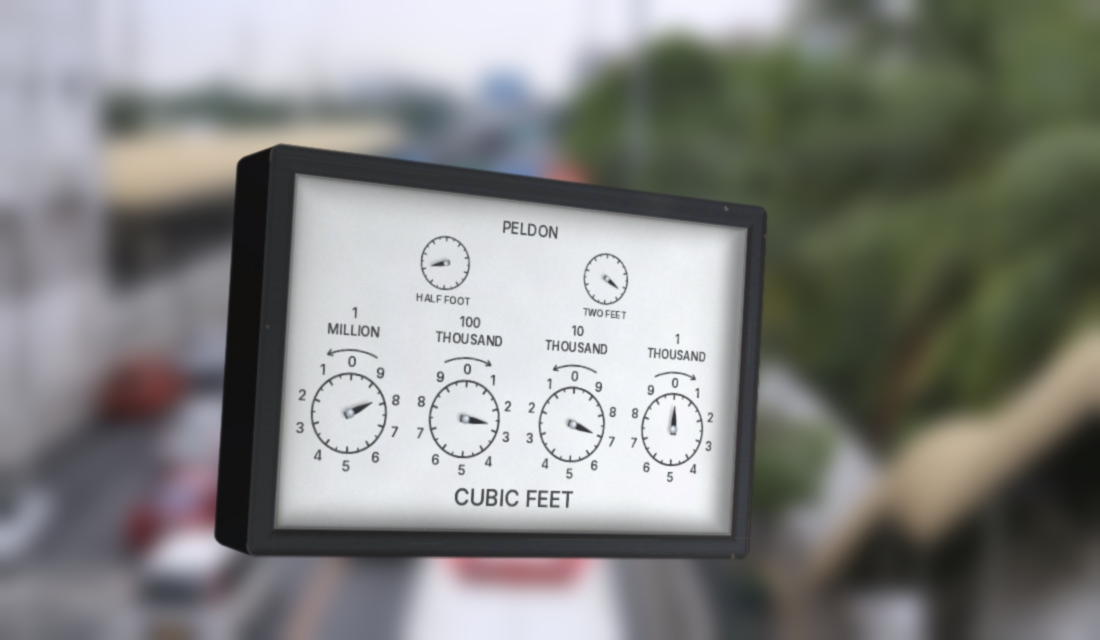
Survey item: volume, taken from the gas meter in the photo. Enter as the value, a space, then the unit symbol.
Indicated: 827000 ft³
